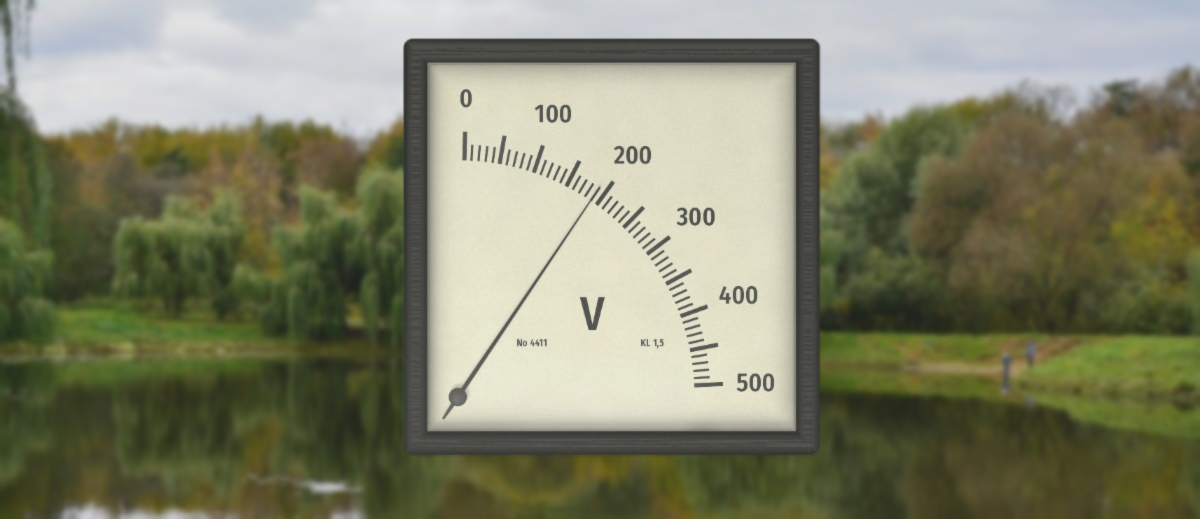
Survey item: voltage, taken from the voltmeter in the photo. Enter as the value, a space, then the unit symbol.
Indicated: 190 V
